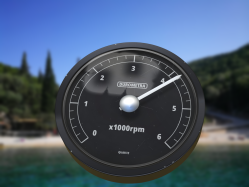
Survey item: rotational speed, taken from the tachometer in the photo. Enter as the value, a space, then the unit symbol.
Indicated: 4200 rpm
